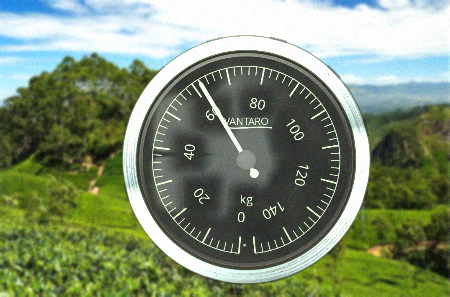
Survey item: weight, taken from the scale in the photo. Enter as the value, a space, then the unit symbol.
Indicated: 62 kg
